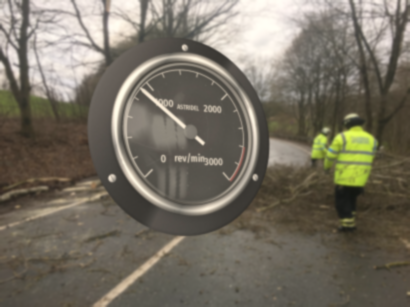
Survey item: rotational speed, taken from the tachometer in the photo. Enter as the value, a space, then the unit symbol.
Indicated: 900 rpm
